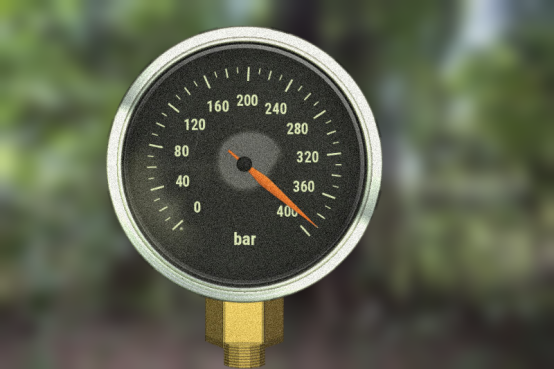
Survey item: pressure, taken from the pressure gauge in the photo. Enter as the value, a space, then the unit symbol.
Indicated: 390 bar
